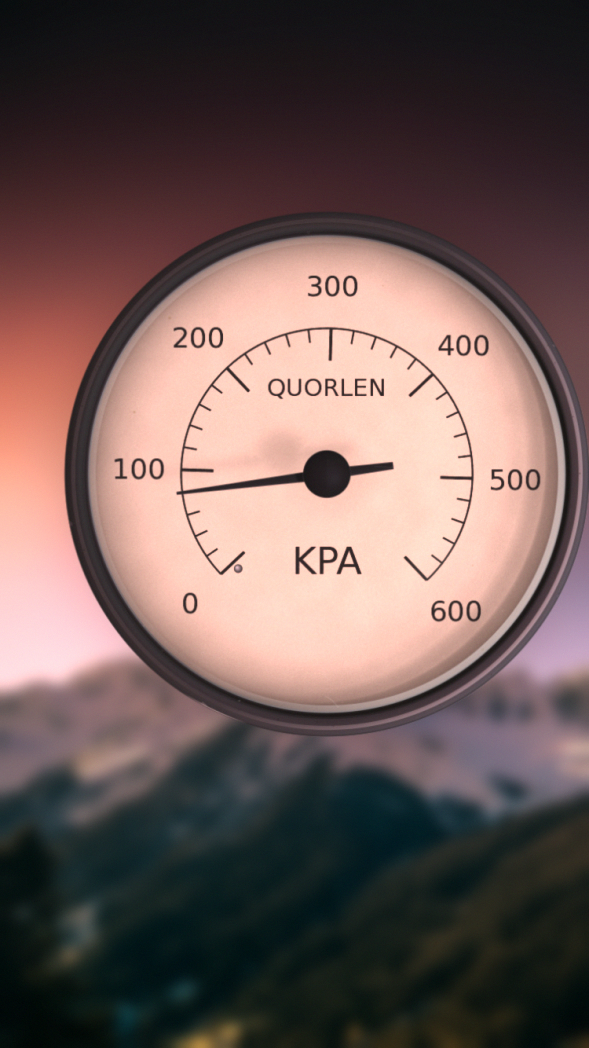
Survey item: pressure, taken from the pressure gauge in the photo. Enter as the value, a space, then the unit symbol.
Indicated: 80 kPa
